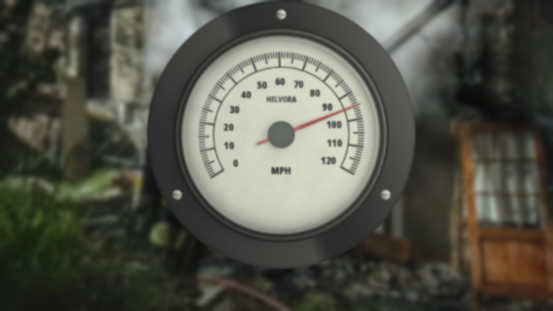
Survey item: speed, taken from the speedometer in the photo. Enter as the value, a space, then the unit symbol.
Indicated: 95 mph
